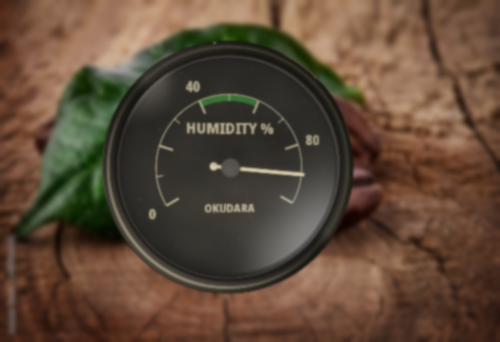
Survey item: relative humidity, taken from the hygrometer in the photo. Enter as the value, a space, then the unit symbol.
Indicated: 90 %
